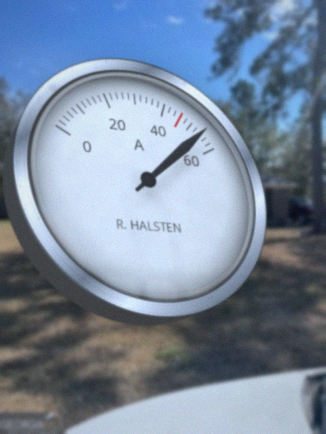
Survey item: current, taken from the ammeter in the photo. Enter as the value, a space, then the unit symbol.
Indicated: 54 A
